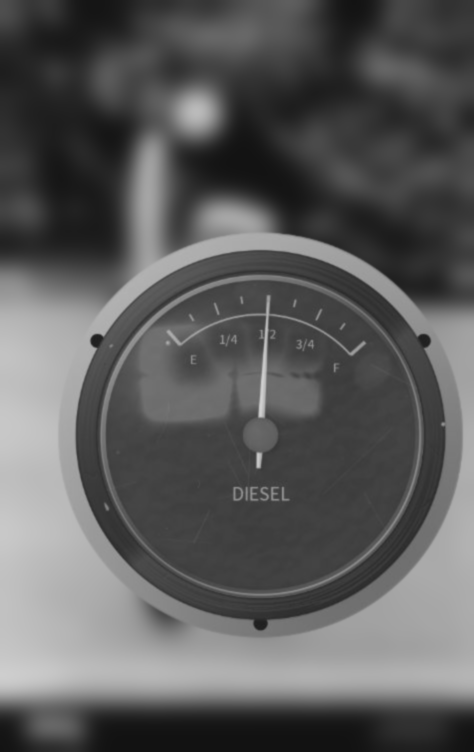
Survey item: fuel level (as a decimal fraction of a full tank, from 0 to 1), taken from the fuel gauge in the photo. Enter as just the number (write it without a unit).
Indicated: 0.5
